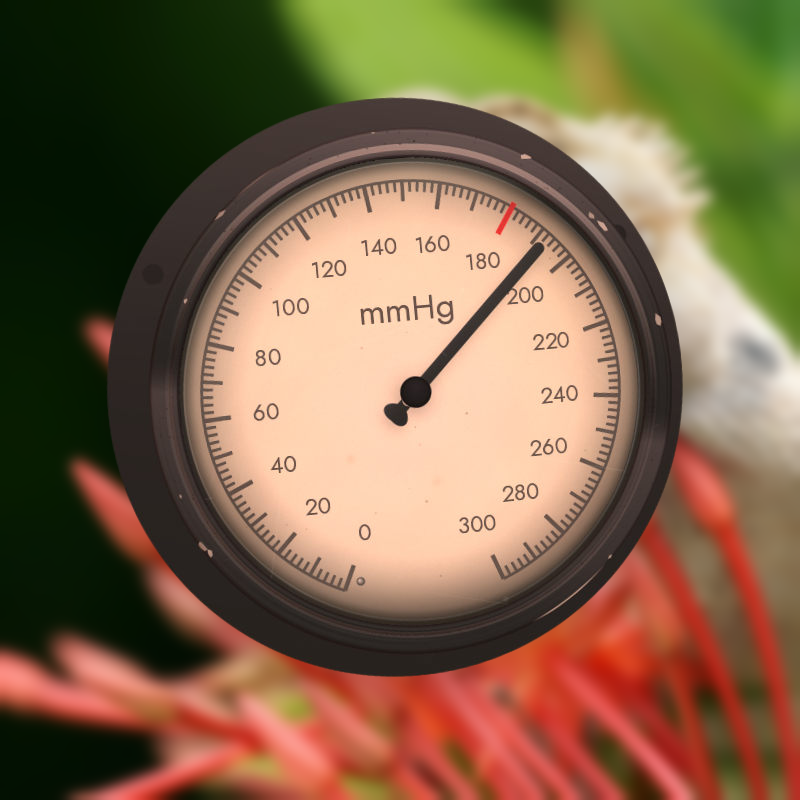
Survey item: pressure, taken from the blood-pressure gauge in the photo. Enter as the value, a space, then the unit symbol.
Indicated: 192 mmHg
